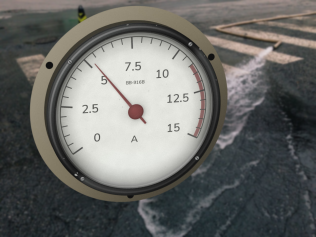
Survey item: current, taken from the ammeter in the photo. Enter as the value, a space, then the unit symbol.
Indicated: 5.25 A
